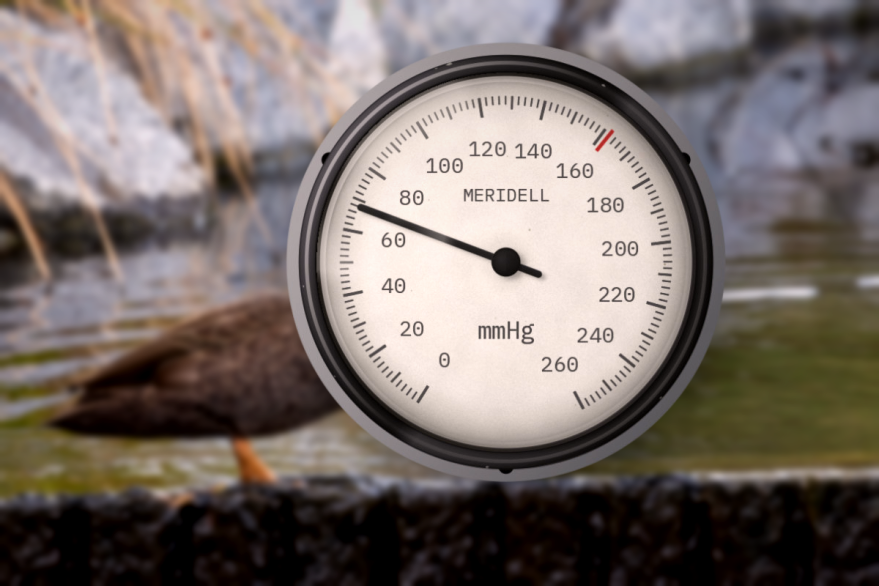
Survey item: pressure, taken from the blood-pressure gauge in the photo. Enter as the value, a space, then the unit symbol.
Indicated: 68 mmHg
